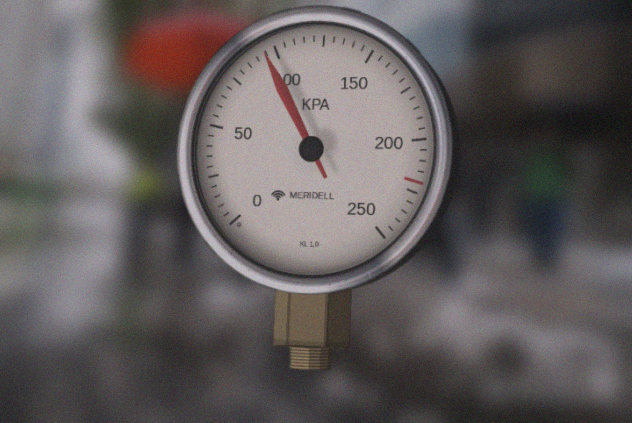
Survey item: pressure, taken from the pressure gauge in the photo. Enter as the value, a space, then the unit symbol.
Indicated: 95 kPa
